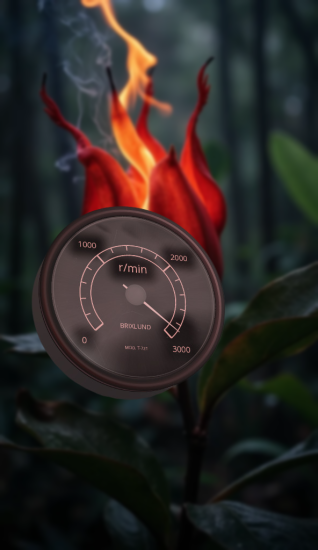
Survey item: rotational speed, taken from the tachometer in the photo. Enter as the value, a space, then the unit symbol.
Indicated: 2900 rpm
